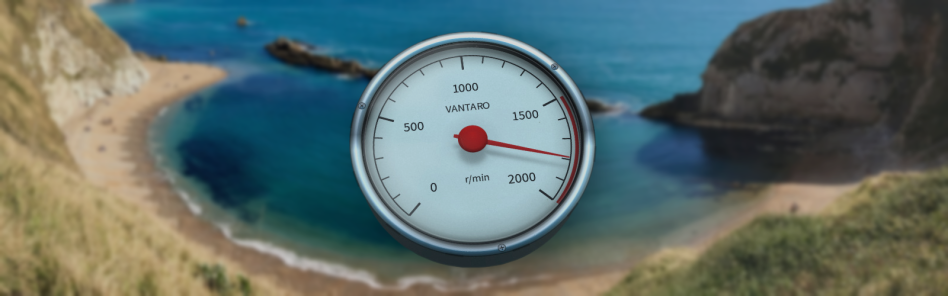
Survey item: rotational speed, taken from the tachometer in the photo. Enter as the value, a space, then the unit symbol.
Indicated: 1800 rpm
